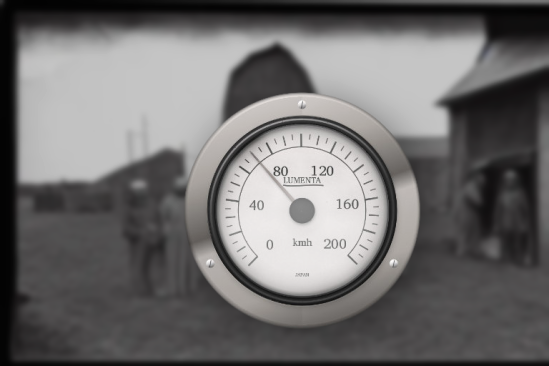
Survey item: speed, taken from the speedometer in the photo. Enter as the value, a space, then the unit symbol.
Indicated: 70 km/h
